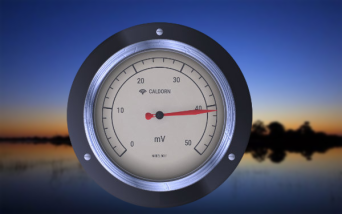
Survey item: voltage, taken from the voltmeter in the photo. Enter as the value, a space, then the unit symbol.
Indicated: 41 mV
